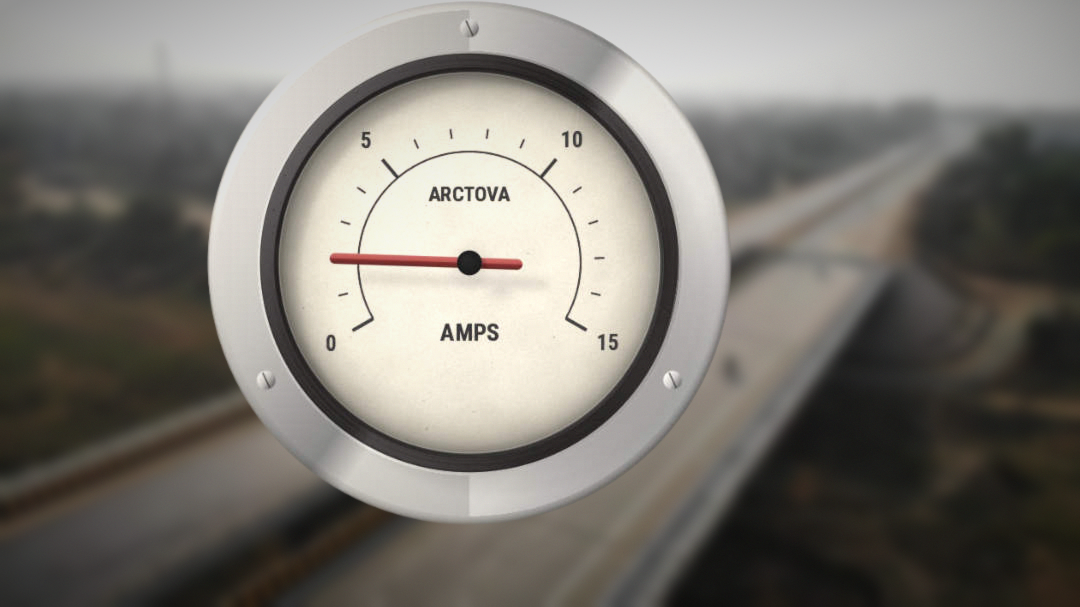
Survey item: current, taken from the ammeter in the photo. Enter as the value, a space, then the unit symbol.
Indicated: 2 A
